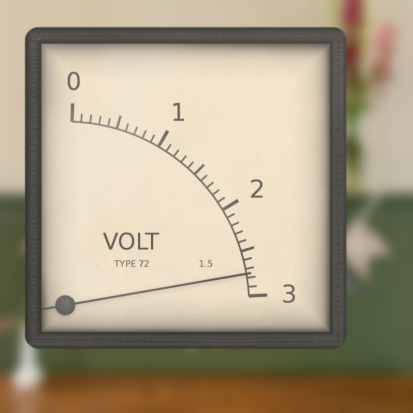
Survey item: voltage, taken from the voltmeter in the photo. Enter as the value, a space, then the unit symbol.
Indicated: 2.75 V
